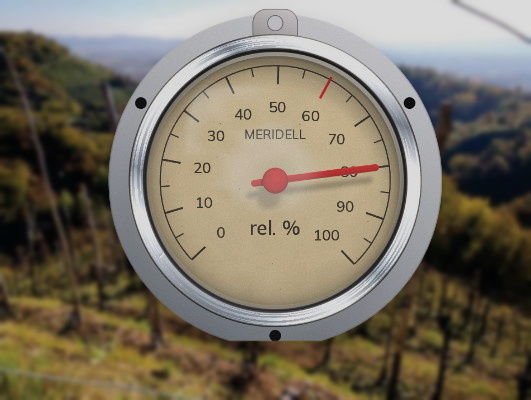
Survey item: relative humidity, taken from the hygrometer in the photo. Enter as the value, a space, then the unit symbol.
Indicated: 80 %
